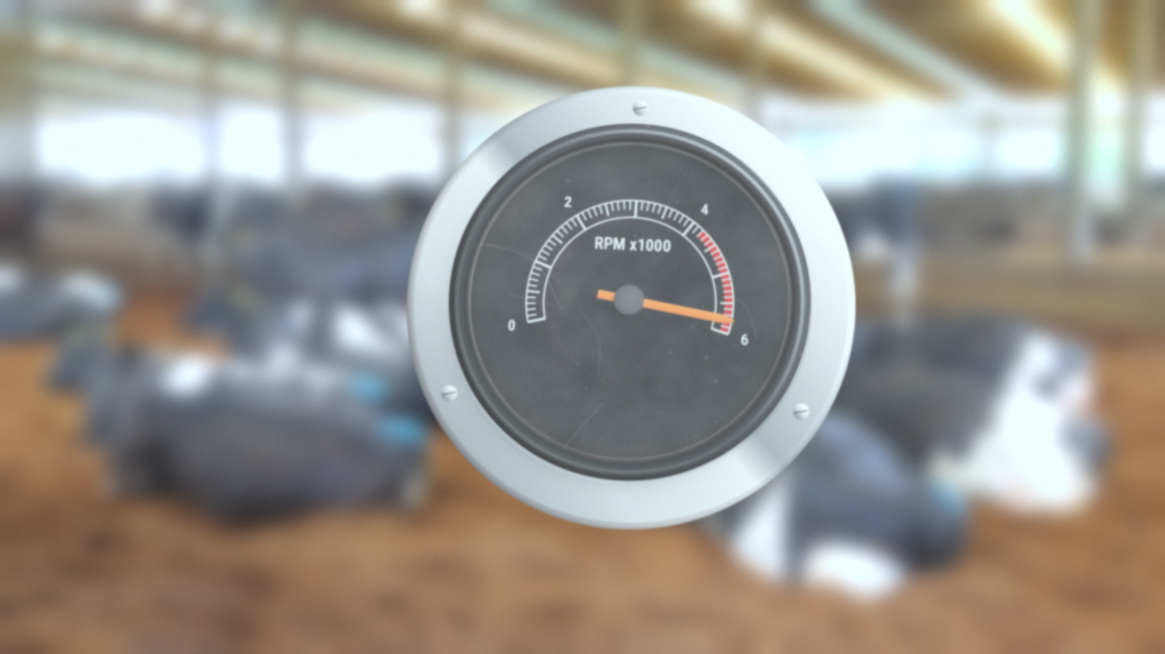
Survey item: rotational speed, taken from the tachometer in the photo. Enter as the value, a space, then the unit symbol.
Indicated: 5800 rpm
